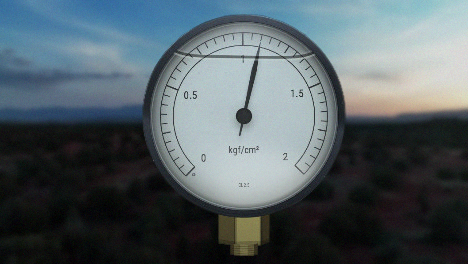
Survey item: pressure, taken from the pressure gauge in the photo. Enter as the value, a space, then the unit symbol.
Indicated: 1.1 kg/cm²
